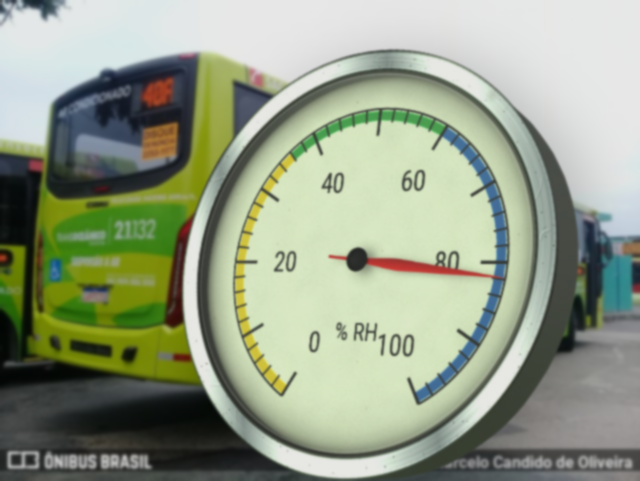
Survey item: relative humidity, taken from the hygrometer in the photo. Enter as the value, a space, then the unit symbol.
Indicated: 82 %
